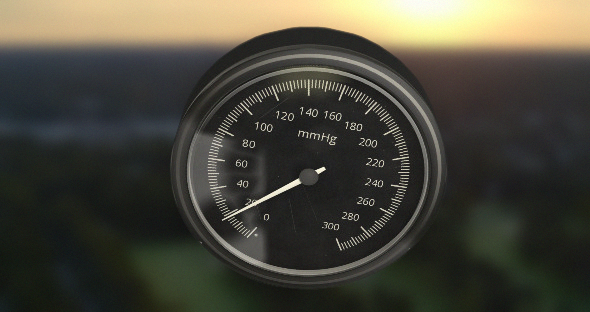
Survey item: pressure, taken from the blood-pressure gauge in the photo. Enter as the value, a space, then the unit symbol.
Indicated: 20 mmHg
